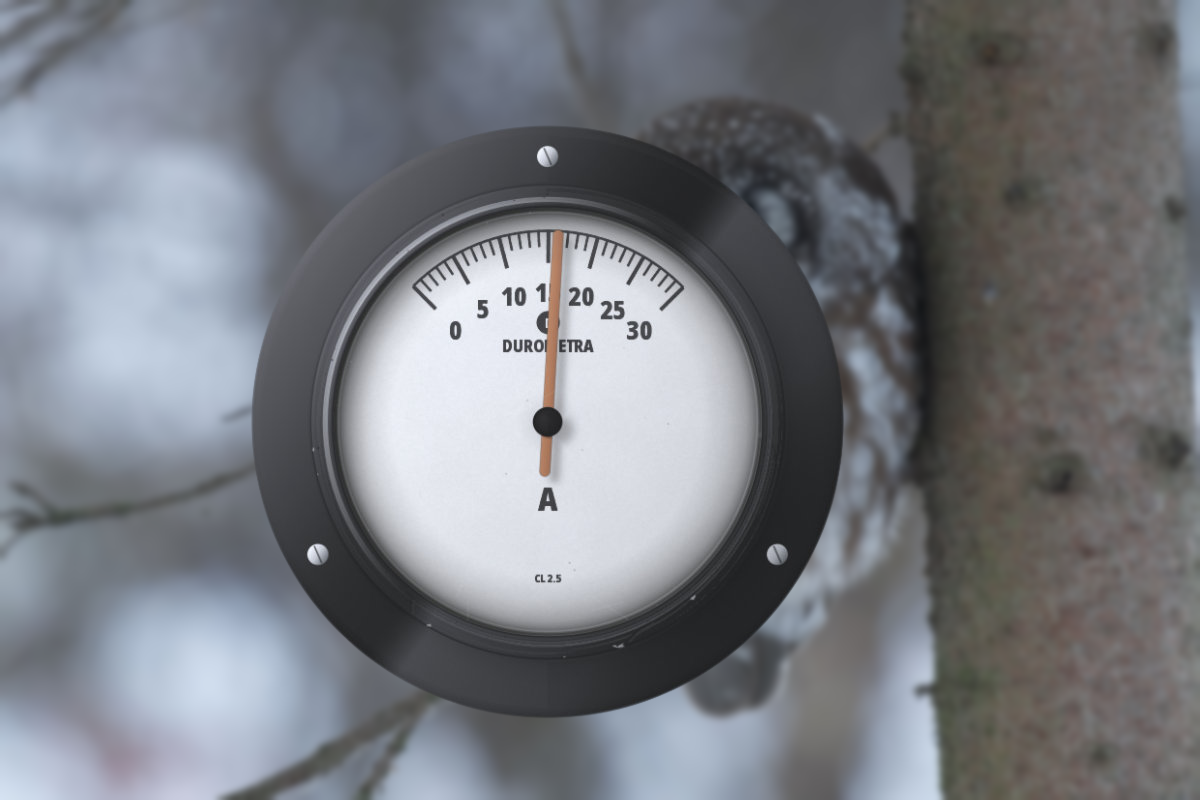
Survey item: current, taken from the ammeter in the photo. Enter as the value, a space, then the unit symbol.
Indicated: 16 A
